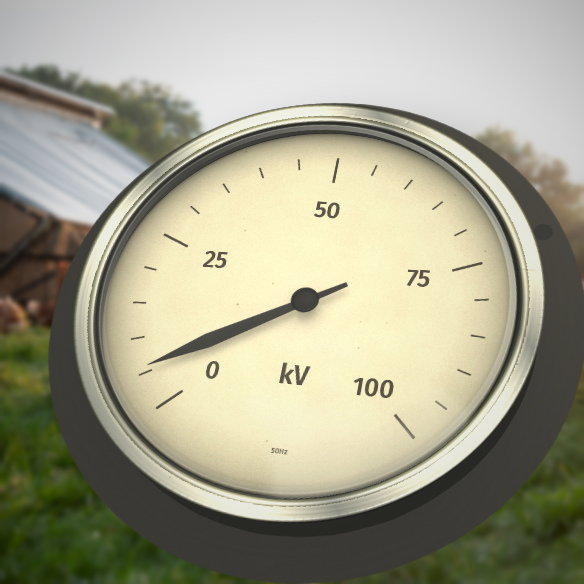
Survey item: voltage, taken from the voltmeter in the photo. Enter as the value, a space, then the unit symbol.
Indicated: 5 kV
